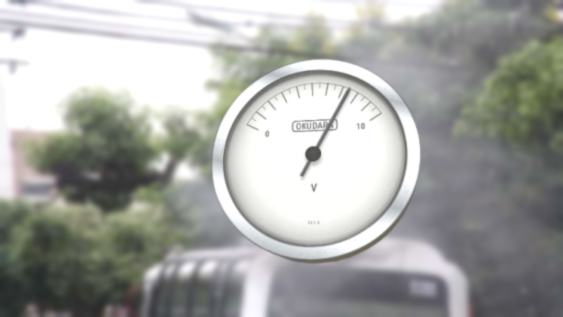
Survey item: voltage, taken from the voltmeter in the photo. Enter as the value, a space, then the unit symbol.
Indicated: 7.5 V
